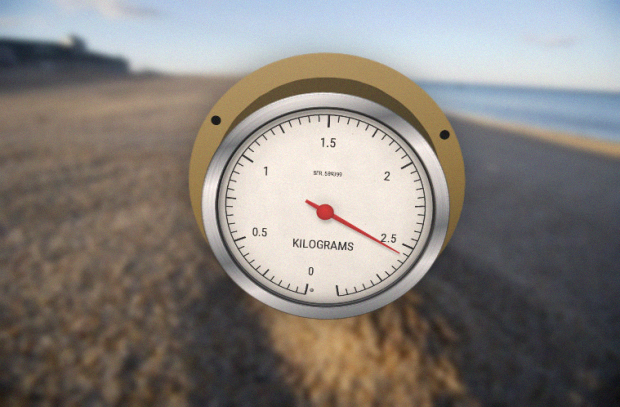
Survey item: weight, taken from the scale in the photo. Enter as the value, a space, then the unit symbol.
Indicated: 2.55 kg
